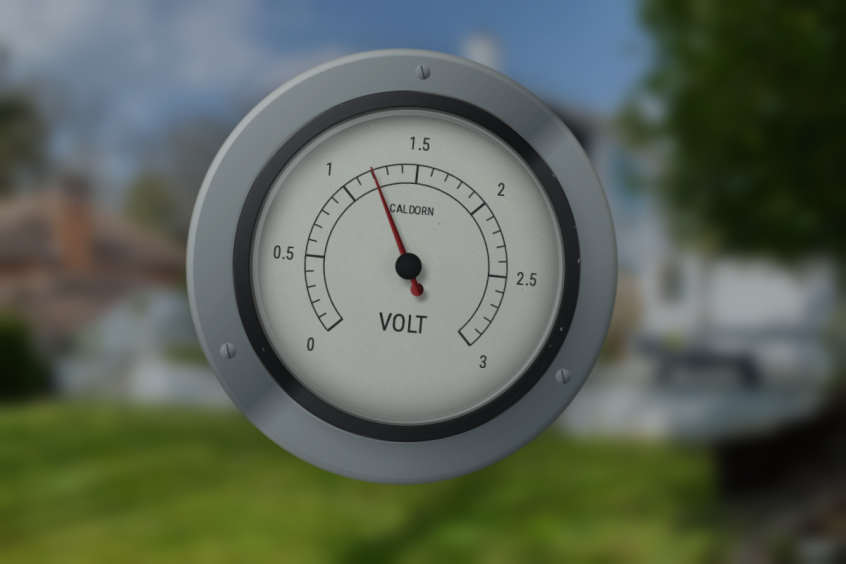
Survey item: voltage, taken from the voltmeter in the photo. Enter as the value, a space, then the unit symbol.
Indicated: 1.2 V
